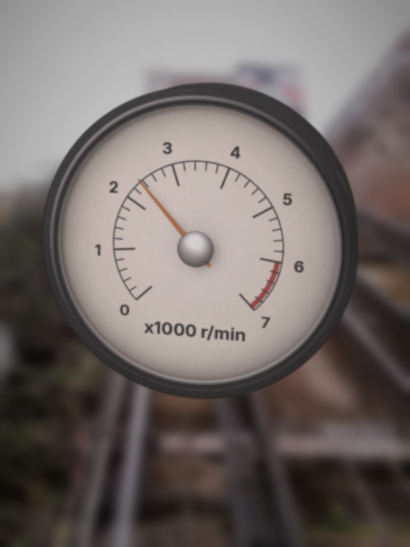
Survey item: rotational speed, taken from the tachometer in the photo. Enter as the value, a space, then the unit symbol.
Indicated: 2400 rpm
